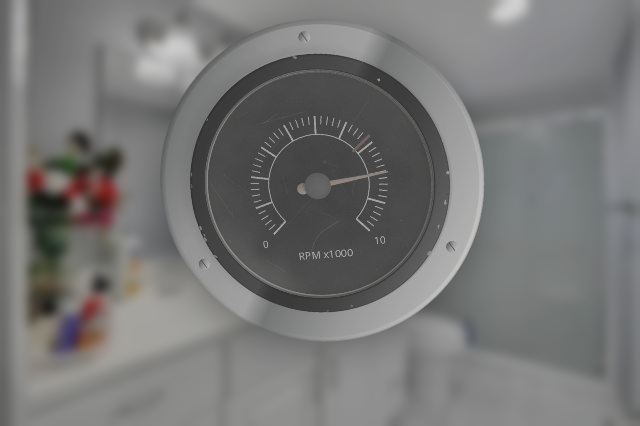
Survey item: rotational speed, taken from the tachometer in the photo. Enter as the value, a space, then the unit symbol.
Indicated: 8000 rpm
